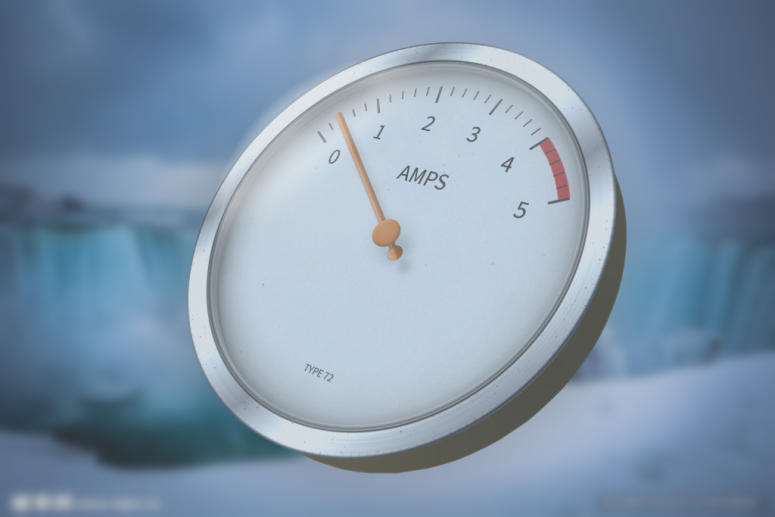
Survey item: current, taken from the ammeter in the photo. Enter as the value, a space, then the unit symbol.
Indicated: 0.4 A
